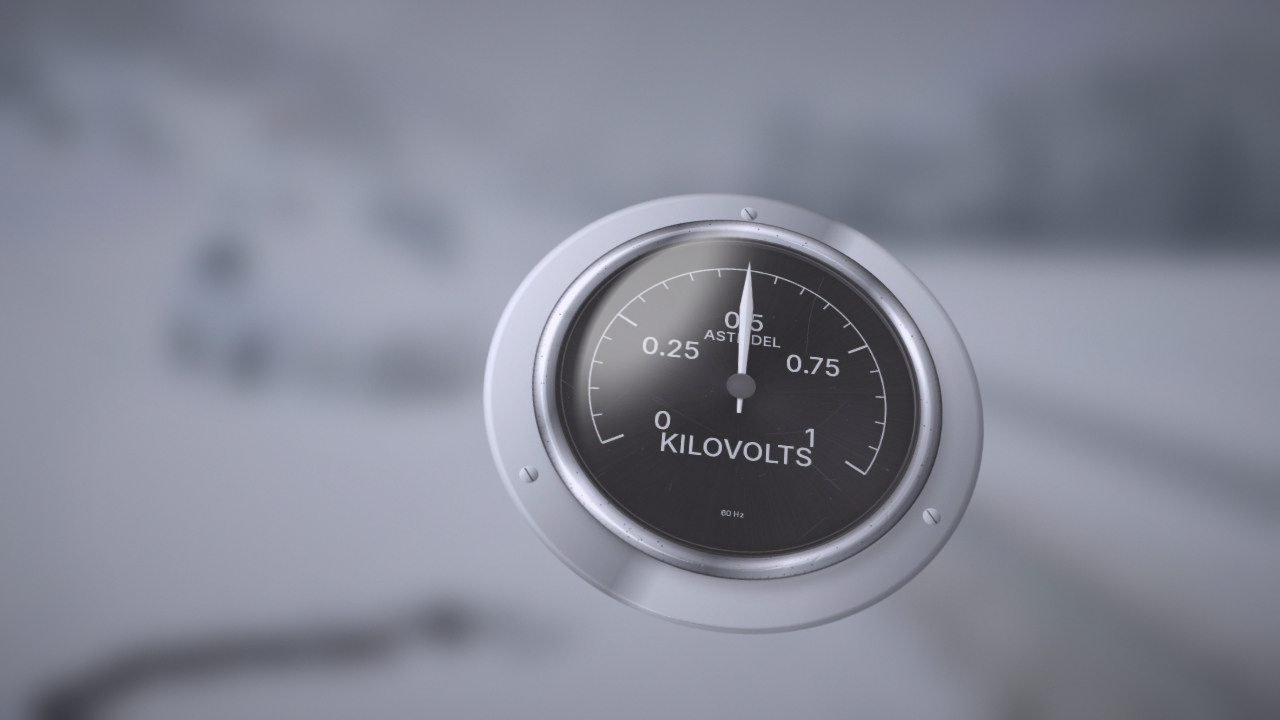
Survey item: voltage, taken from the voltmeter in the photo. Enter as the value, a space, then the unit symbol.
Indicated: 0.5 kV
